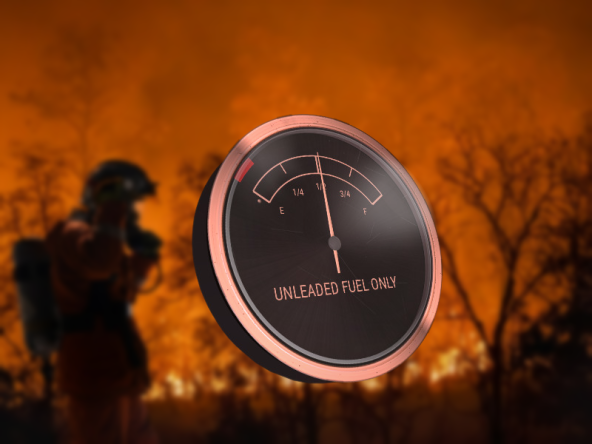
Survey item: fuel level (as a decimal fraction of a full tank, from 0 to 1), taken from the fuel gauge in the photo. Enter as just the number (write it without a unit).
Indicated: 0.5
